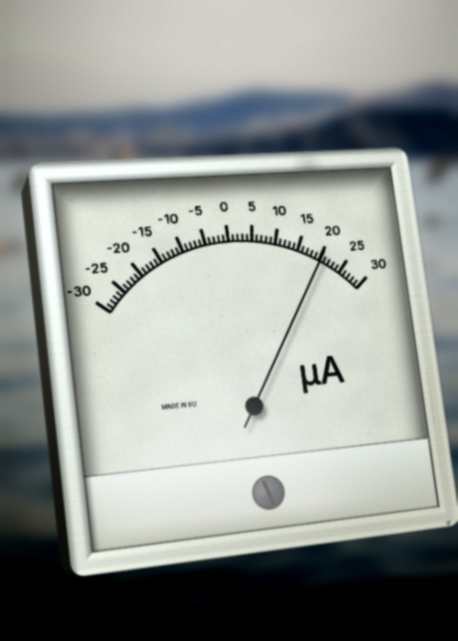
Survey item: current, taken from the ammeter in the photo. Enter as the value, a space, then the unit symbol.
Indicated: 20 µA
